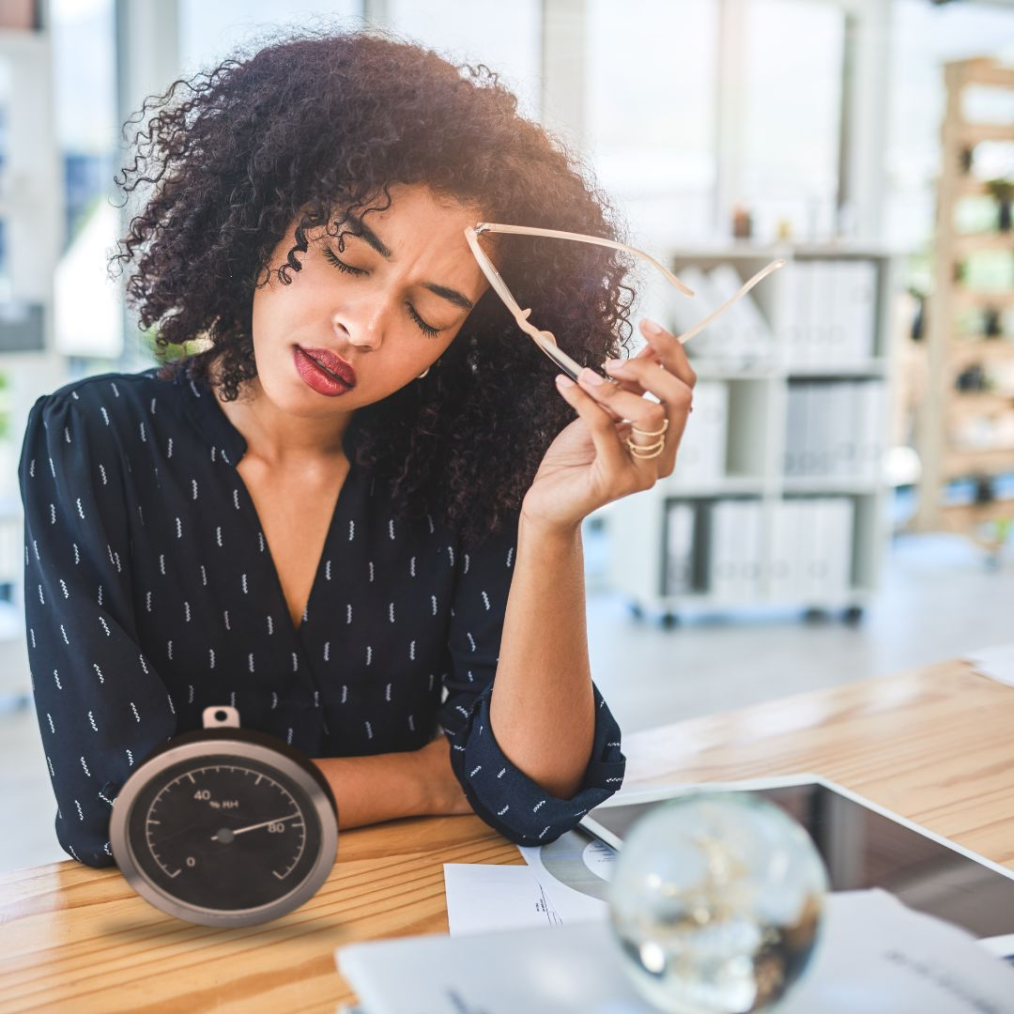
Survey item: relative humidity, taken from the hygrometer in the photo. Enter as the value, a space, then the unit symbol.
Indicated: 76 %
